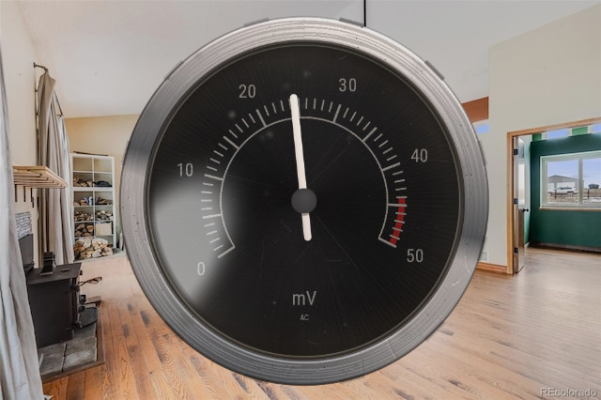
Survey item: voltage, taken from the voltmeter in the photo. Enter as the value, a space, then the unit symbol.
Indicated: 24.5 mV
